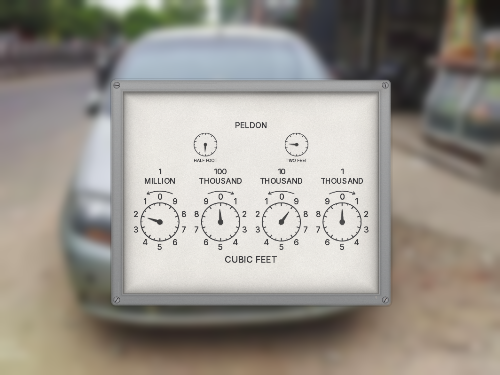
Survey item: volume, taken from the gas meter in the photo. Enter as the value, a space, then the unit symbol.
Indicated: 199000 ft³
